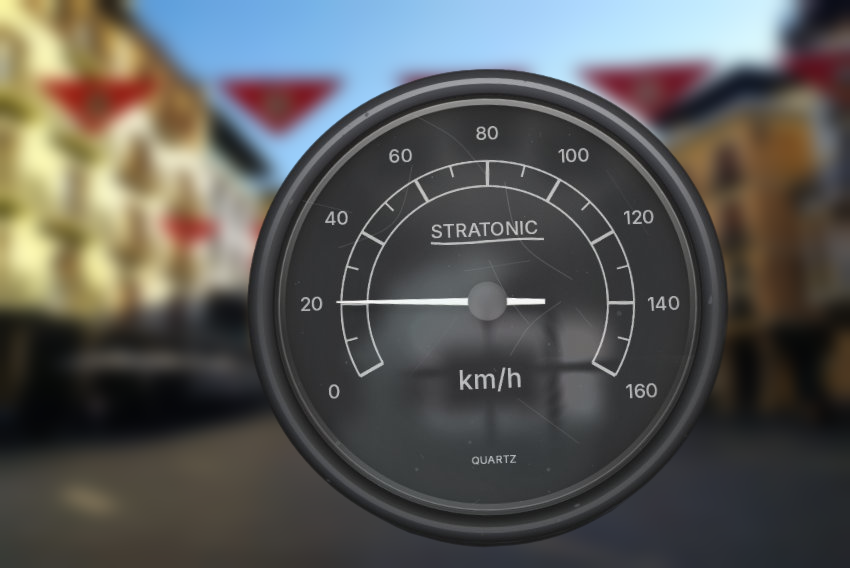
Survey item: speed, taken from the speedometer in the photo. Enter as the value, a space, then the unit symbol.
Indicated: 20 km/h
